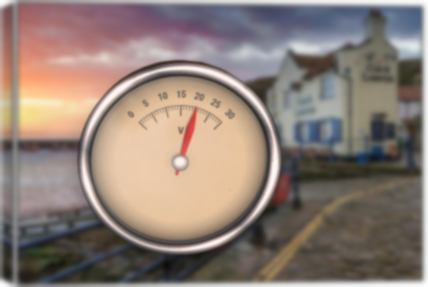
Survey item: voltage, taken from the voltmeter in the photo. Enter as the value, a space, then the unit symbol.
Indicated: 20 V
